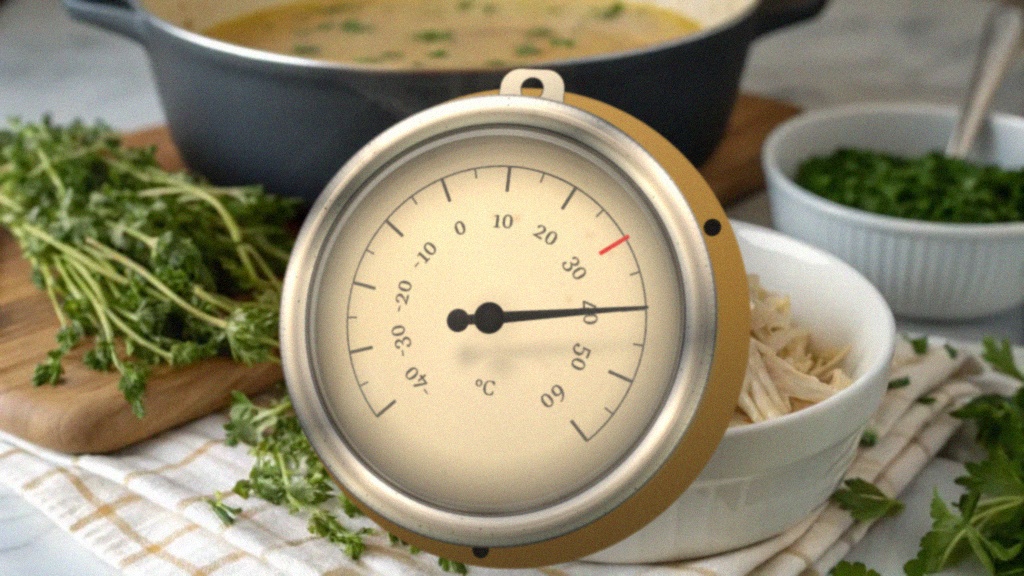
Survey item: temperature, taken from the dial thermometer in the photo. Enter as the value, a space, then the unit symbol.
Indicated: 40 °C
